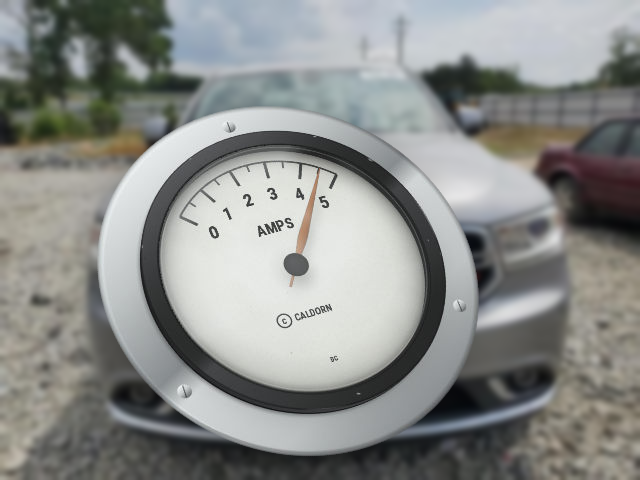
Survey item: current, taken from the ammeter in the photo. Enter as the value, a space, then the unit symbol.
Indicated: 4.5 A
